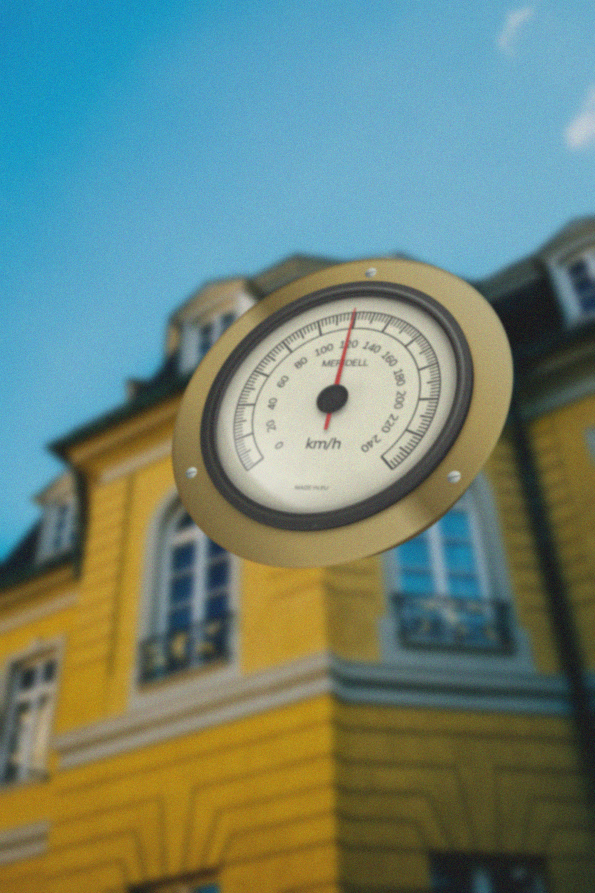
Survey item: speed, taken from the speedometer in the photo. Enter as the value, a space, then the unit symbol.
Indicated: 120 km/h
